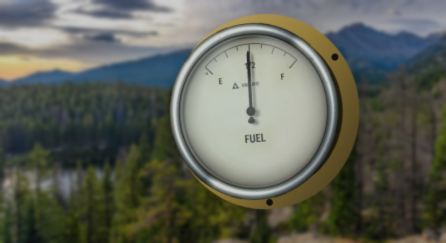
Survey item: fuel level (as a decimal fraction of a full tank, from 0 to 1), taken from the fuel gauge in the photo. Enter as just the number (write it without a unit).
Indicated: 0.5
